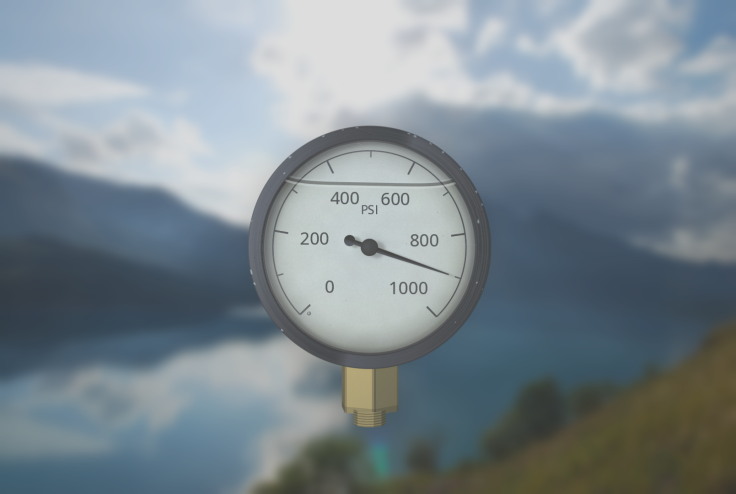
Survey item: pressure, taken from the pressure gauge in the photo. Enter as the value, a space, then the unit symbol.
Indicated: 900 psi
